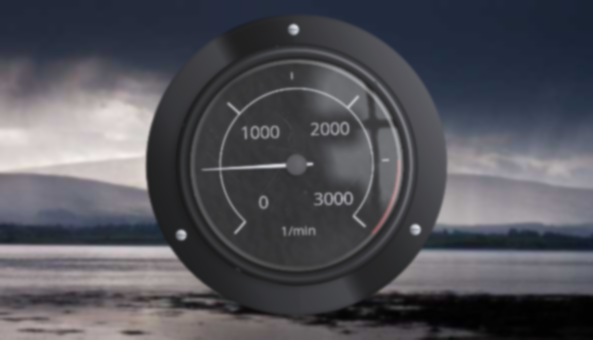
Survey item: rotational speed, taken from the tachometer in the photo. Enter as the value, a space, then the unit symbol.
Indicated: 500 rpm
